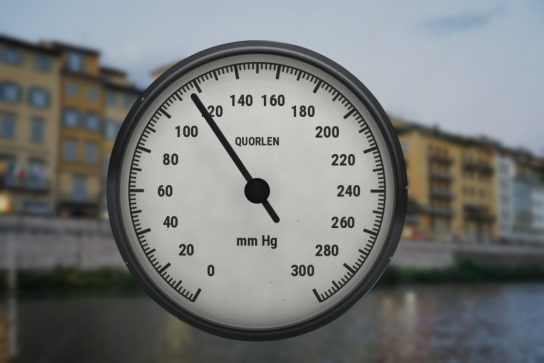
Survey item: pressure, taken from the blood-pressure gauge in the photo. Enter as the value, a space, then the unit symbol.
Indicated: 116 mmHg
